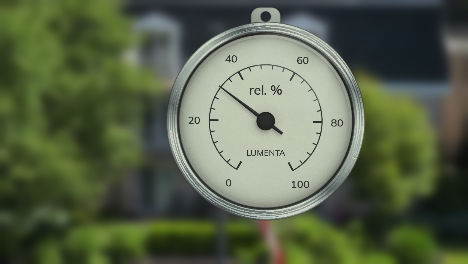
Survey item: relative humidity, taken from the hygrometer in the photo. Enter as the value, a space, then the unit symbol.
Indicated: 32 %
